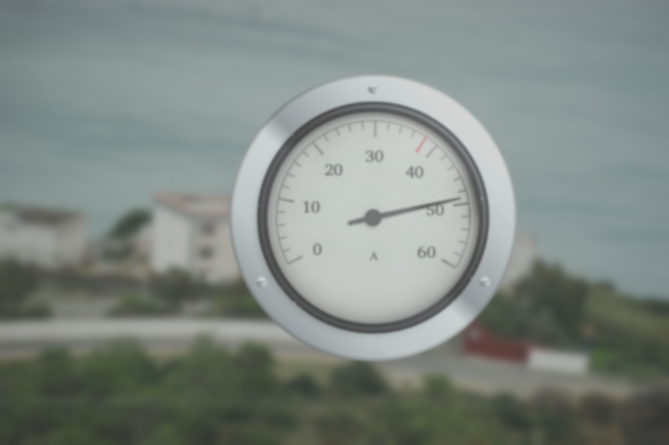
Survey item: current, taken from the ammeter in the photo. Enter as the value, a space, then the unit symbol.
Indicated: 49 A
